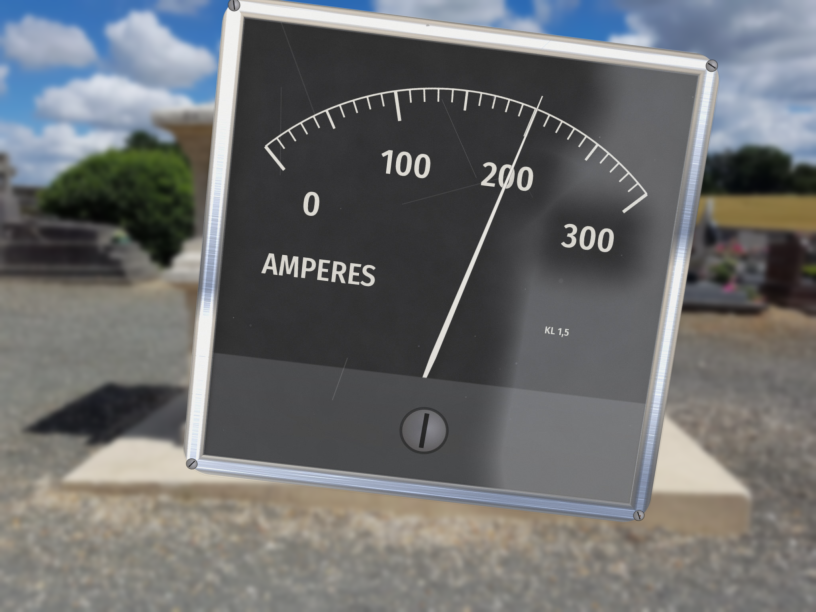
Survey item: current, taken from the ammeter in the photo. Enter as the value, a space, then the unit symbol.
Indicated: 200 A
